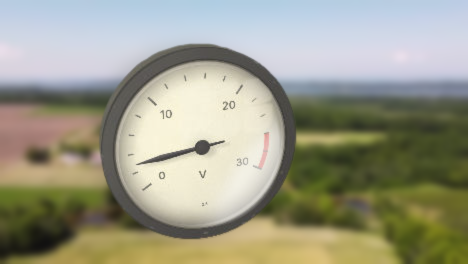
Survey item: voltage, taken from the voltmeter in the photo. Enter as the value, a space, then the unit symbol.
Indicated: 3 V
